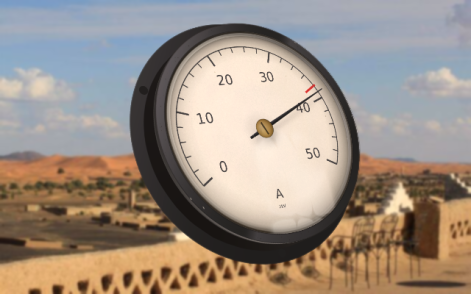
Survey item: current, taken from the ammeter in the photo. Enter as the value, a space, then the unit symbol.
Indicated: 39 A
